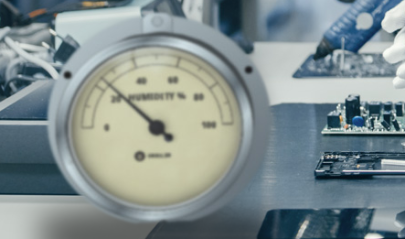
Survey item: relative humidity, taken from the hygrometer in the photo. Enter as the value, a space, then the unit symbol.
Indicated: 25 %
